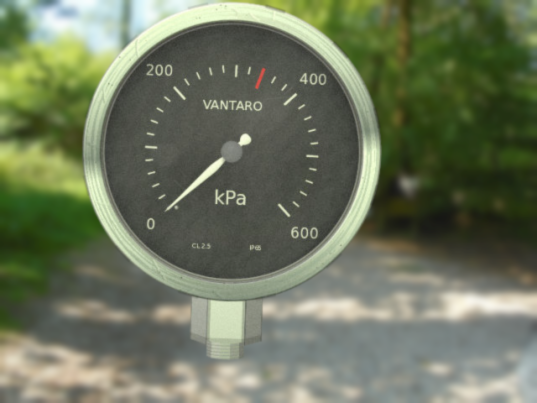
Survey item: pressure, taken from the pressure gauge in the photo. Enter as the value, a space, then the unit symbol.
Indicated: 0 kPa
